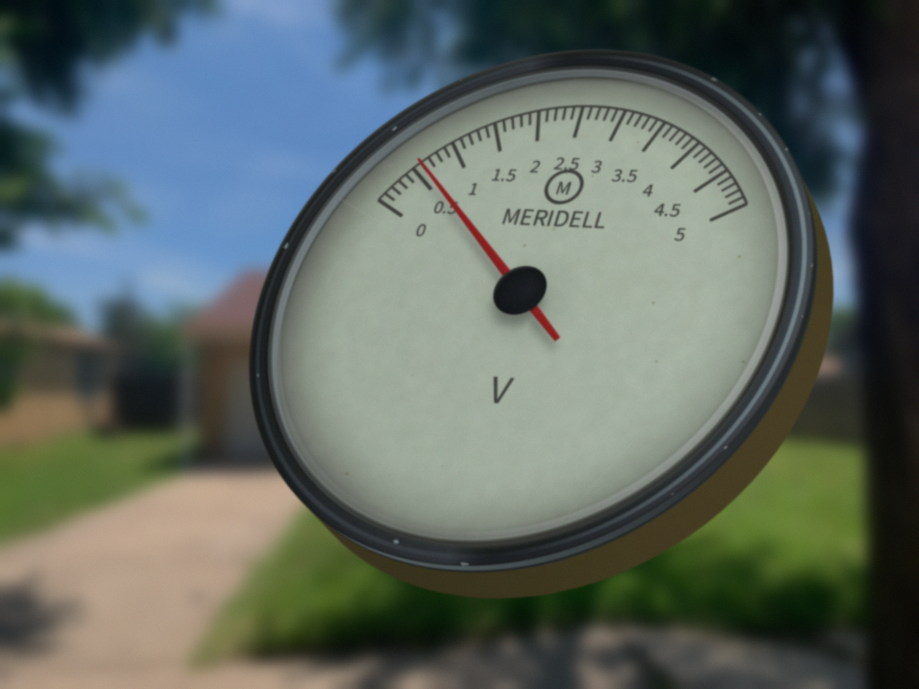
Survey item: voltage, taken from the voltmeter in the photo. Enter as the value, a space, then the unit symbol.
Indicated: 0.6 V
